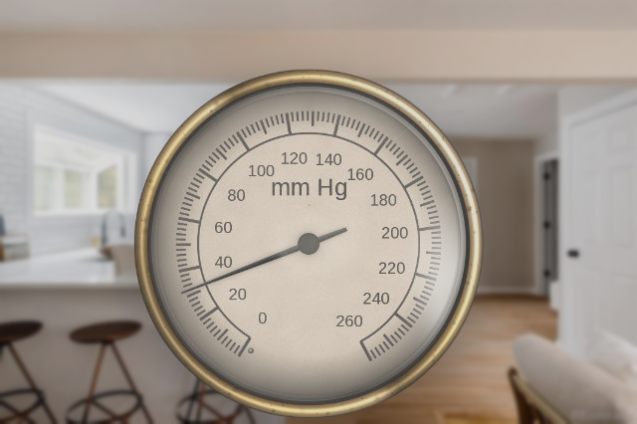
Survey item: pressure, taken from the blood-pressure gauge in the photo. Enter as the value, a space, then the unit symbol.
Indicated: 32 mmHg
